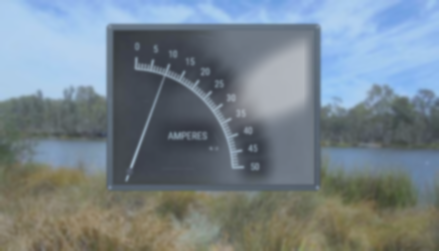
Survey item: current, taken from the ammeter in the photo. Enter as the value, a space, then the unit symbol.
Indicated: 10 A
